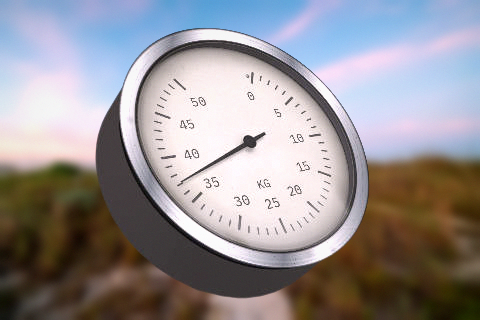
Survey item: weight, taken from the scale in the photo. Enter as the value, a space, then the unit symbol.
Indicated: 37 kg
